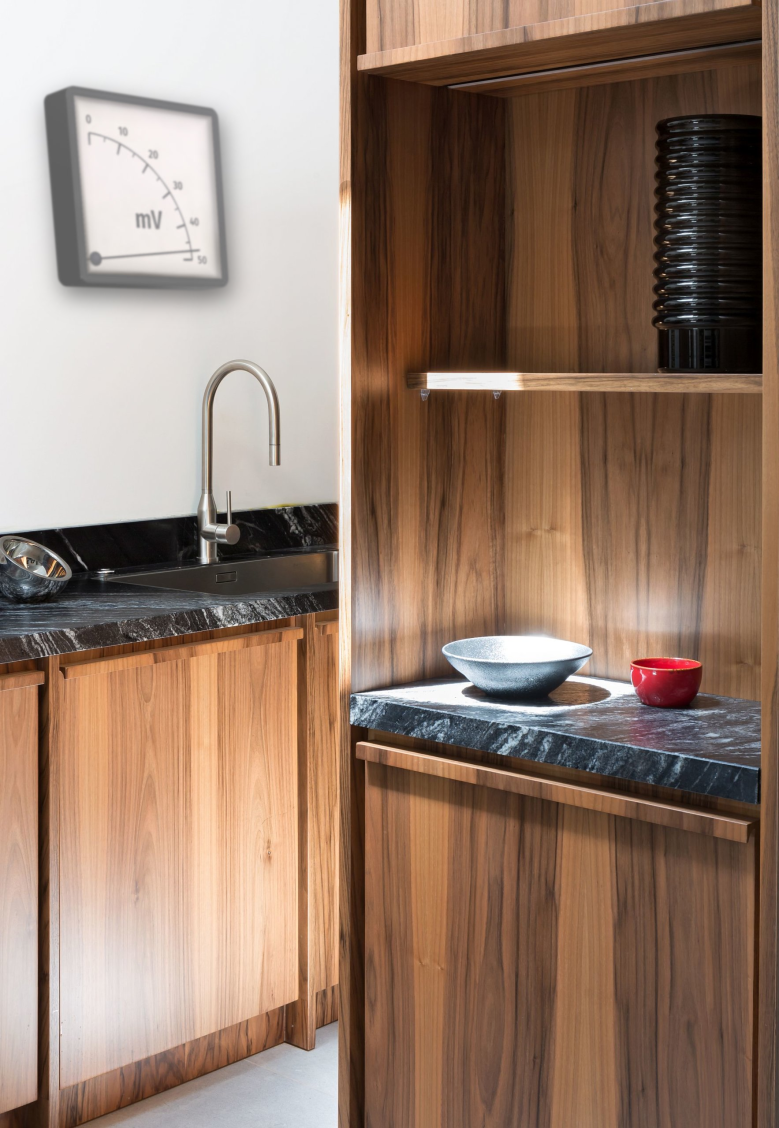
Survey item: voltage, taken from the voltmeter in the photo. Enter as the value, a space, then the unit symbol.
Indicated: 47.5 mV
